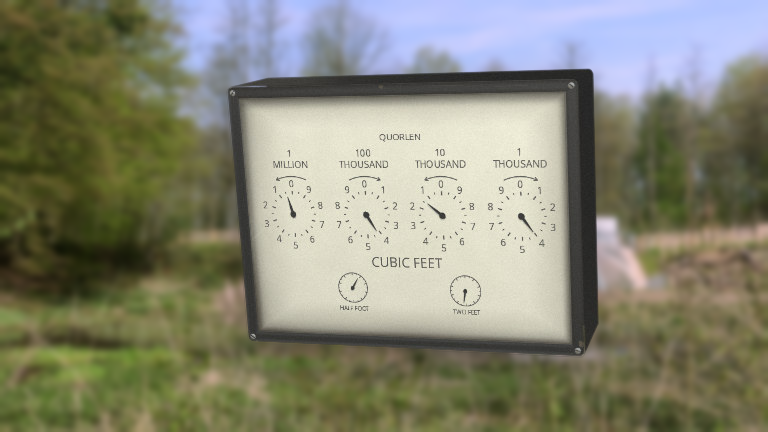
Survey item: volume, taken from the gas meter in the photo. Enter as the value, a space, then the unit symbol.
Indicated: 41400 ft³
